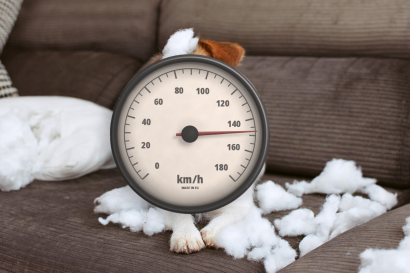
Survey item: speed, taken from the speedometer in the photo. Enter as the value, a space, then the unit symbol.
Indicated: 147.5 km/h
